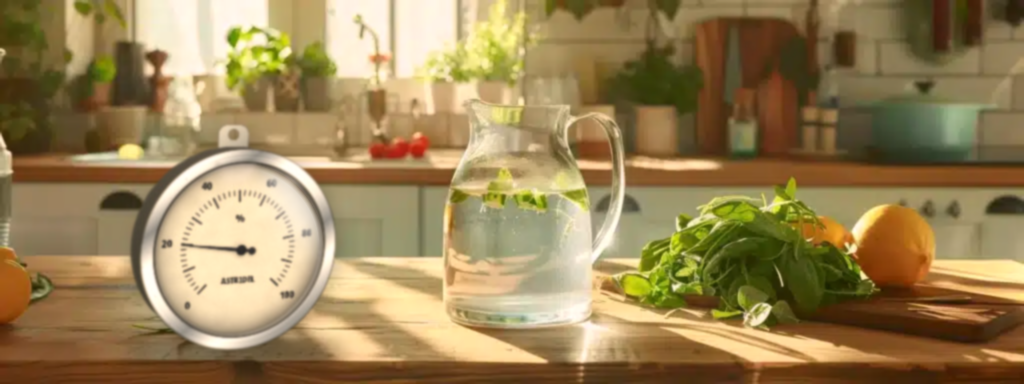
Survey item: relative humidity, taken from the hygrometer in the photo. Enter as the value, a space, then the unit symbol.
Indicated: 20 %
